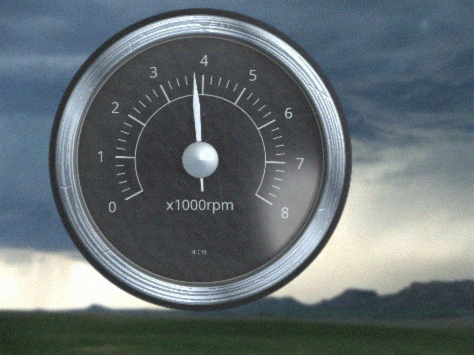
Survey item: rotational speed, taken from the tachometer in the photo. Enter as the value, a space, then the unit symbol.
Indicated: 3800 rpm
